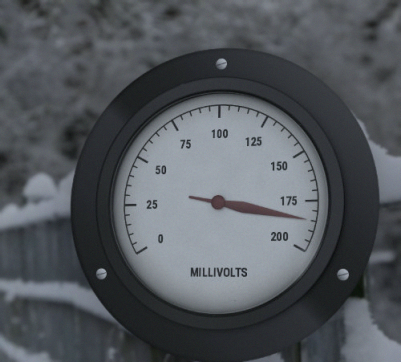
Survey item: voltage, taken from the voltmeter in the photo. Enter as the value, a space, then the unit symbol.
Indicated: 185 mV
